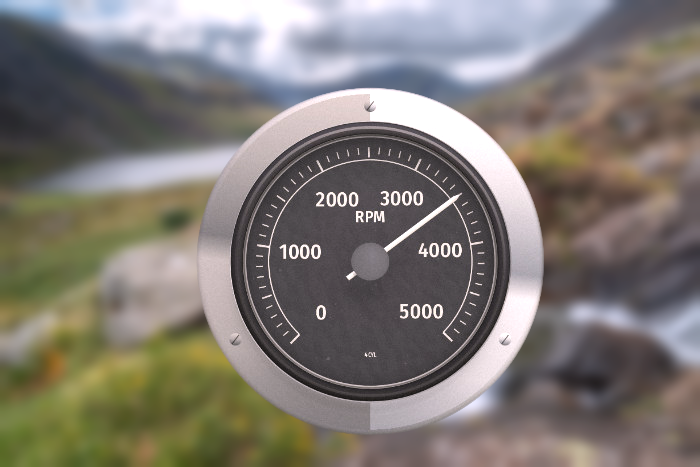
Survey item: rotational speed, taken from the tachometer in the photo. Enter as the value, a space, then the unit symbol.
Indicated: 3500 rpm
